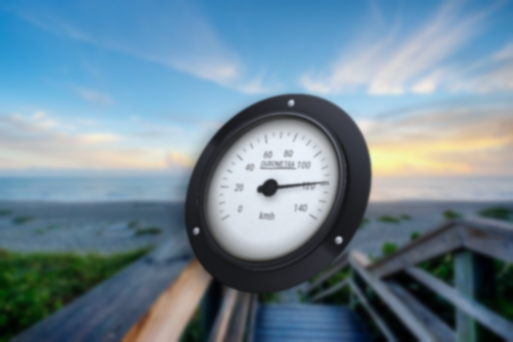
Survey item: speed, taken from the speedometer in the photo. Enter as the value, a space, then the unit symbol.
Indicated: 120 km/h
